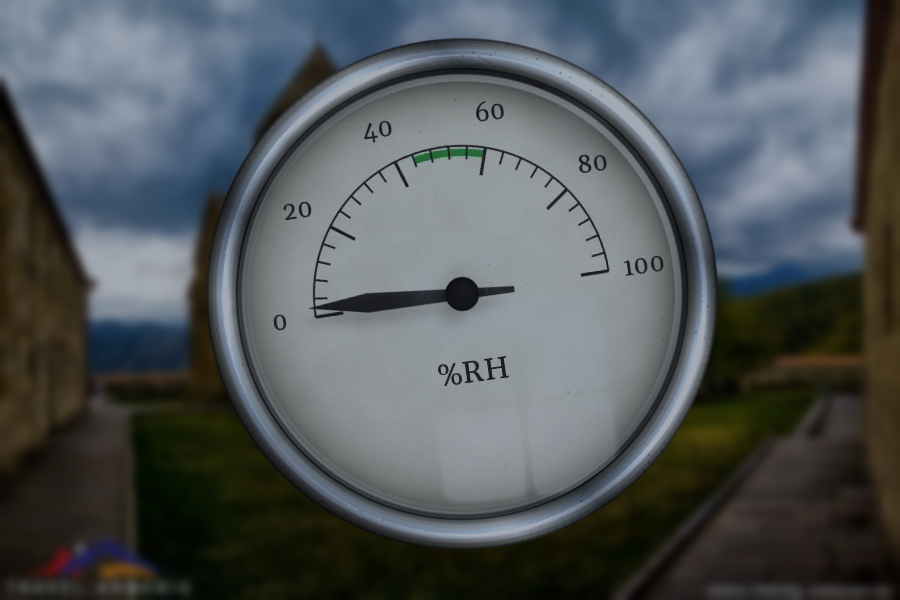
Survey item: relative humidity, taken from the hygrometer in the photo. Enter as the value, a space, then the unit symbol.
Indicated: 2 %
